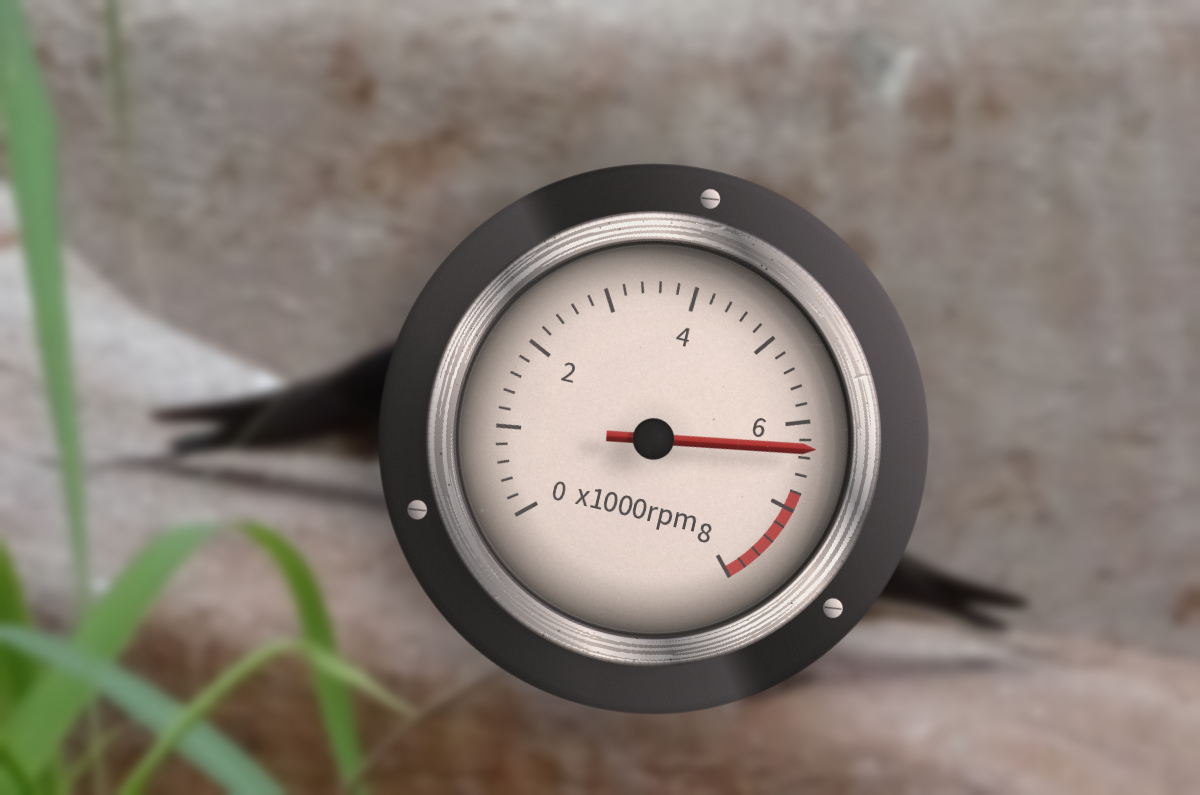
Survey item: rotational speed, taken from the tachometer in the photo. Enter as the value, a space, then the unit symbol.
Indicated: 6300 rpm
